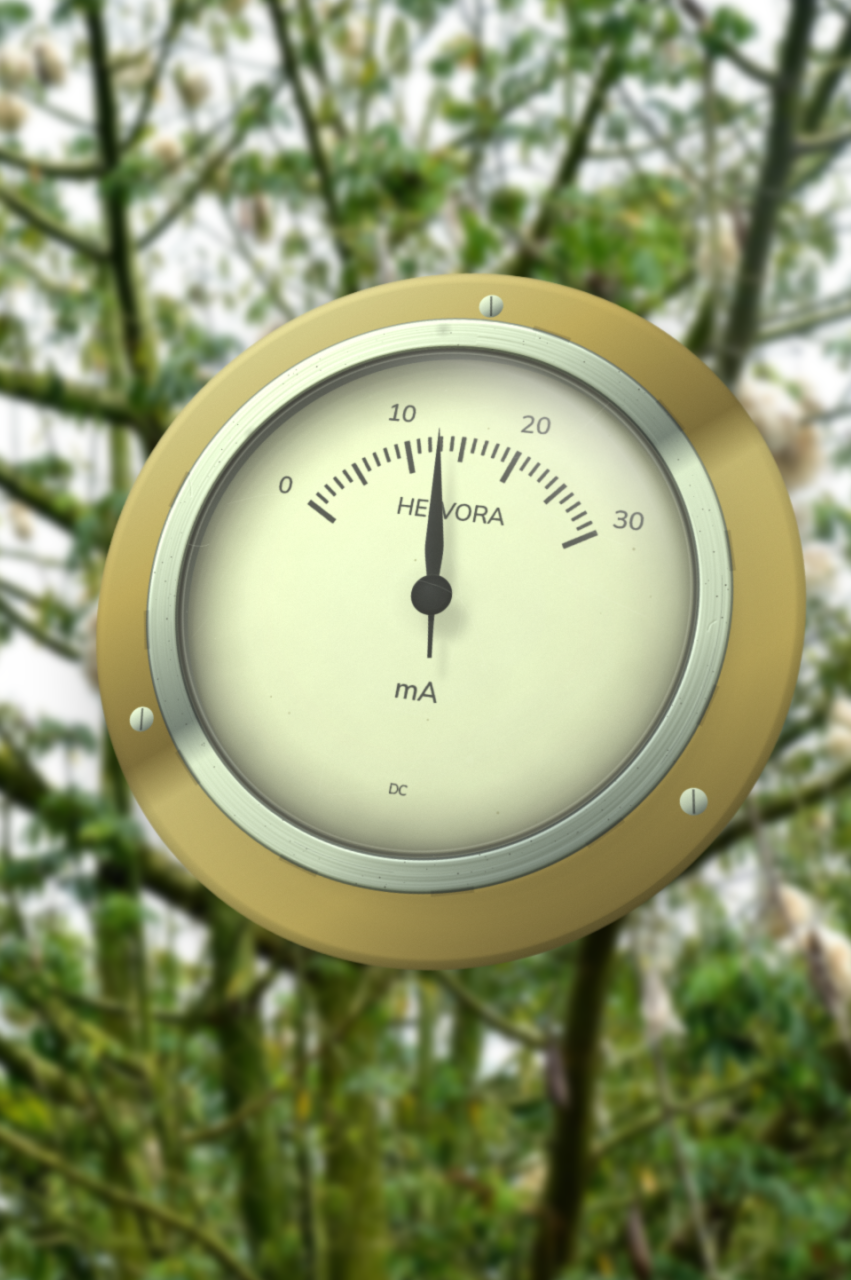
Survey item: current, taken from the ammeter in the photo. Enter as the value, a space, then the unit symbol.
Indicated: 13 mA
